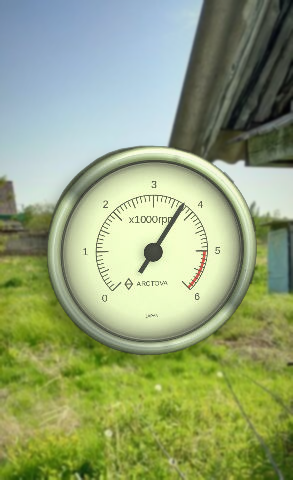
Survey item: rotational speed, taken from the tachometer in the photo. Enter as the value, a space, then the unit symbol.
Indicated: 3700 rpm
